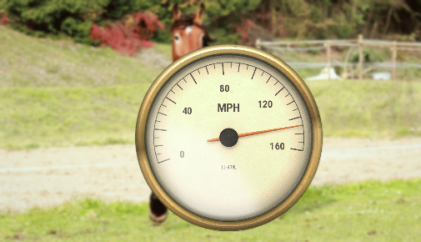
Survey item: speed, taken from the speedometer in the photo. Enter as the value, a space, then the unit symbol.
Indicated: 145 mph
